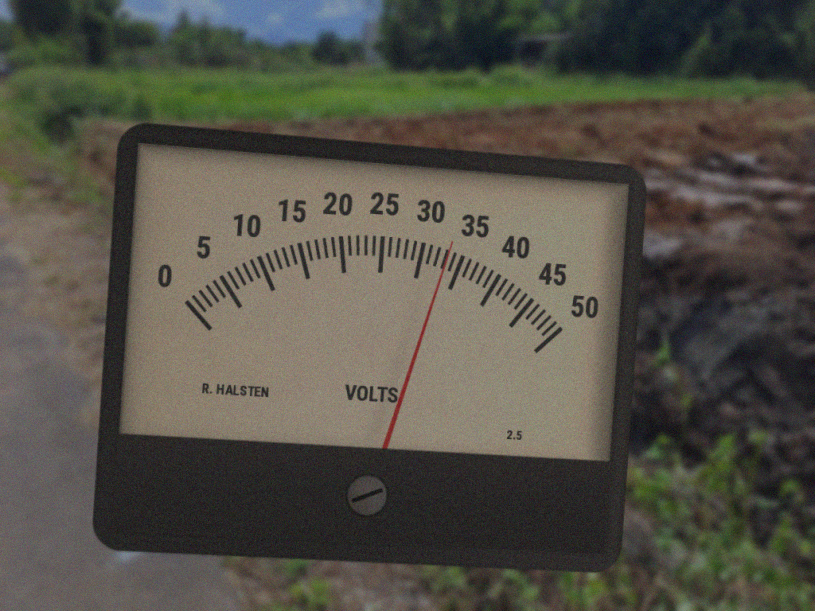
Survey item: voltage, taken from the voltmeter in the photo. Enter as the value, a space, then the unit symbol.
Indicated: 33 V
